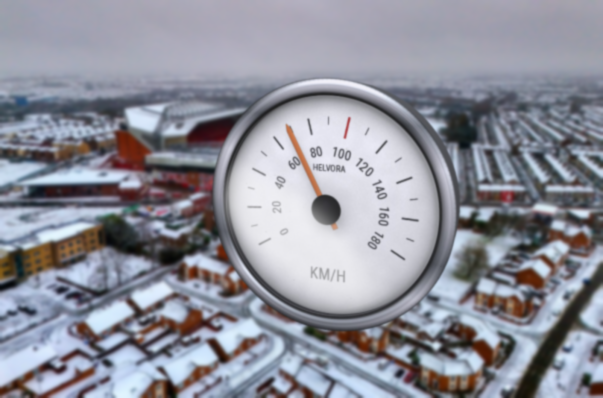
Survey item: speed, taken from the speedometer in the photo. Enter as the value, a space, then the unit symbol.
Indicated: 70 km/h
